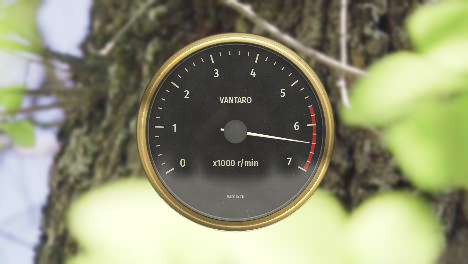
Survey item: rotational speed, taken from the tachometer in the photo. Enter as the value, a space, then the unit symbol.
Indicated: 6400 rpm
